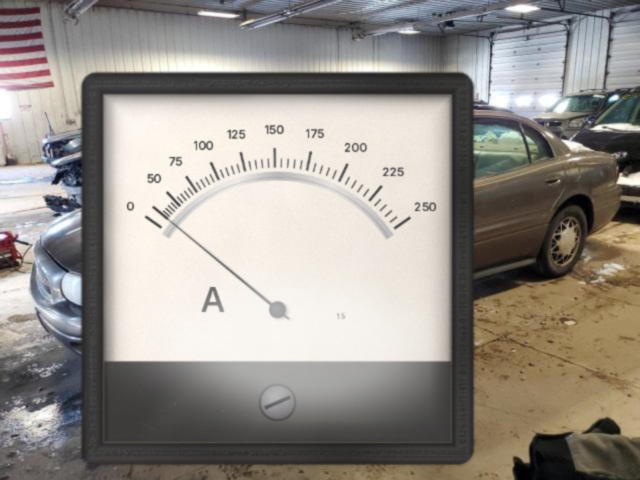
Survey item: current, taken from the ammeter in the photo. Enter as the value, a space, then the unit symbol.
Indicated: 25 A
